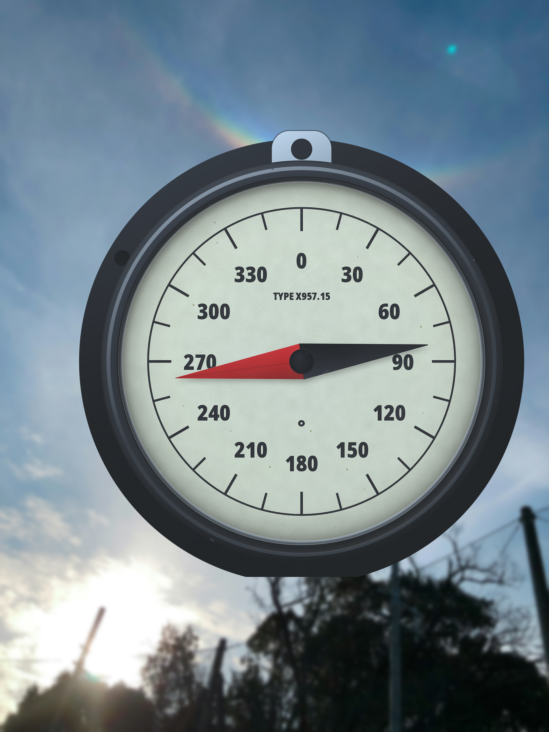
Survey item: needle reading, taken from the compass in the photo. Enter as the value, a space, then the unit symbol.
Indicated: 262.5 °
